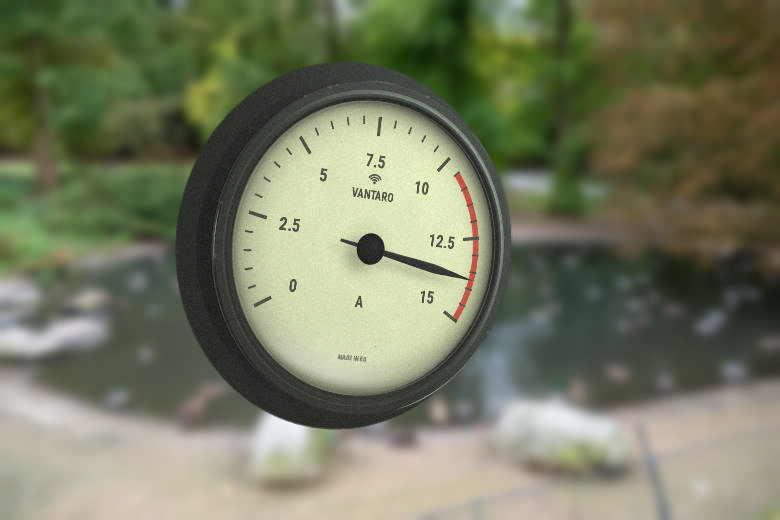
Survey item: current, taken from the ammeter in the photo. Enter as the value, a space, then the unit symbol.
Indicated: 13.75 A
